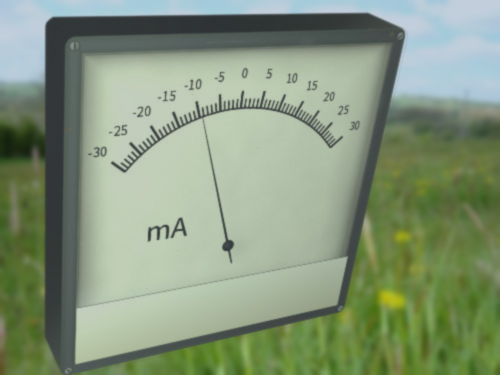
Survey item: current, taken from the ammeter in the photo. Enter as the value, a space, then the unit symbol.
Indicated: -10 mA
